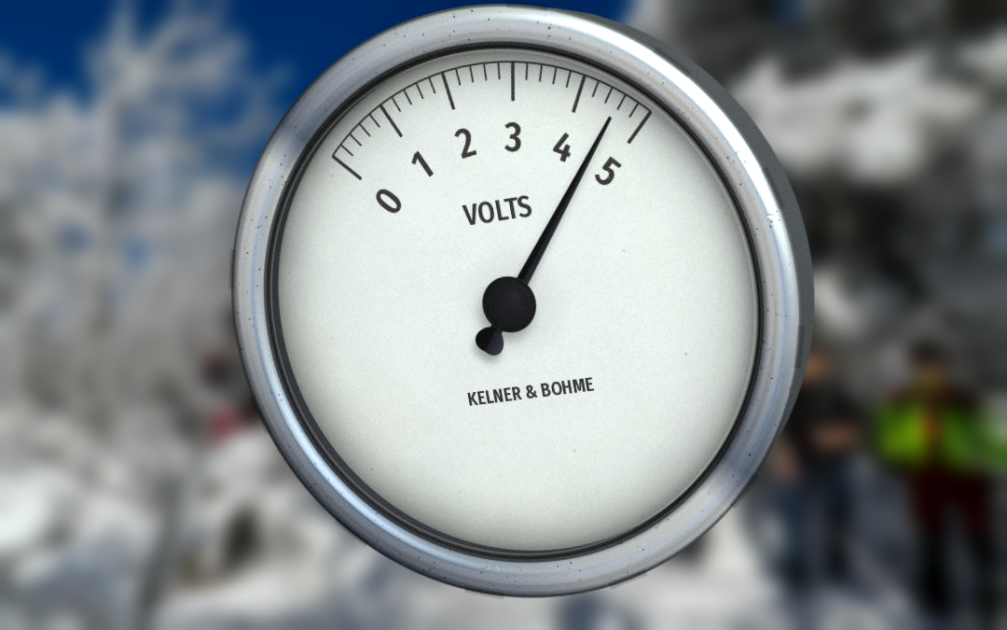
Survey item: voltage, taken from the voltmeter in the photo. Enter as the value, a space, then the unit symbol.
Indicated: 4.6 V
